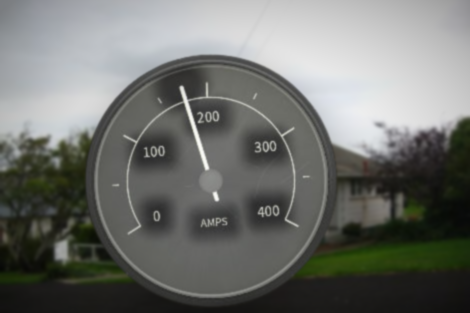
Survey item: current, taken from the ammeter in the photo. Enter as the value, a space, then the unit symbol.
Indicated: 175 A
